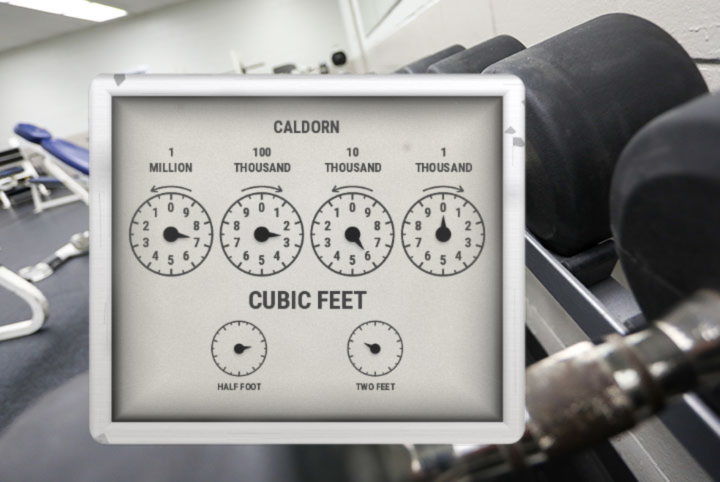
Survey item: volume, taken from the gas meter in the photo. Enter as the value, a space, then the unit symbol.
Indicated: 726000 ft³
